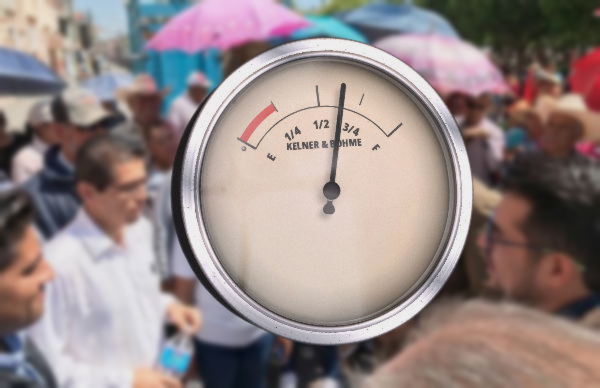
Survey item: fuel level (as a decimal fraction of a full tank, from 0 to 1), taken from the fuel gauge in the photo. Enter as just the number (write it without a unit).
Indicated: 0.625
